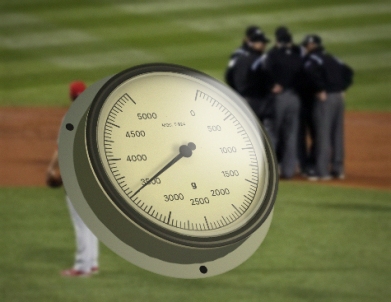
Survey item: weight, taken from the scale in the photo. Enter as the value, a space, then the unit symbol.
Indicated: 3500 g
